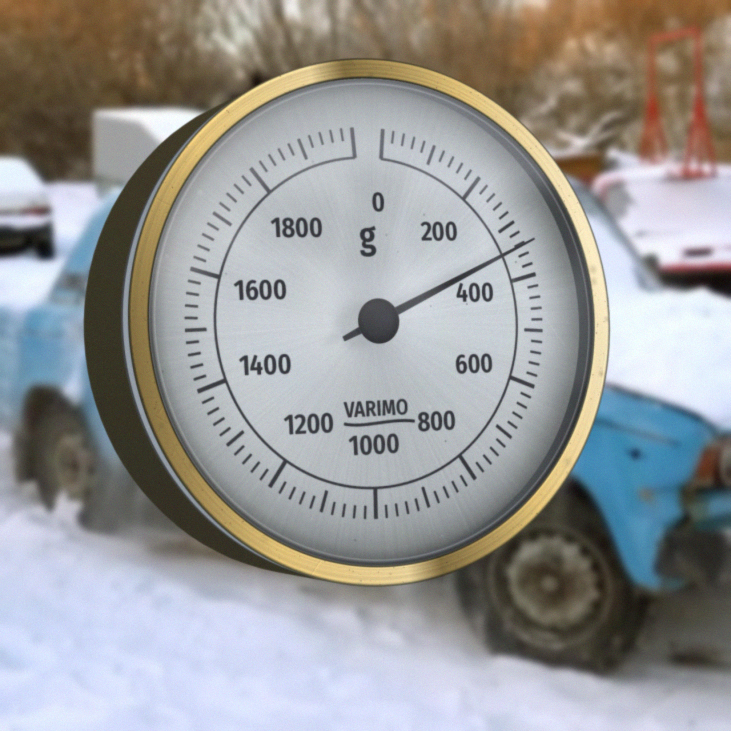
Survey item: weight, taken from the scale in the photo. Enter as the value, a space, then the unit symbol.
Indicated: 340 g
